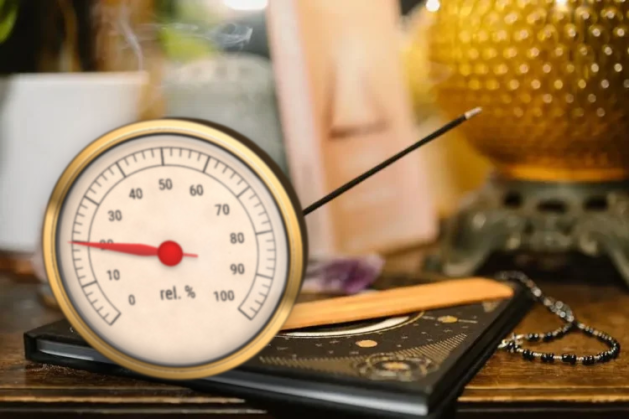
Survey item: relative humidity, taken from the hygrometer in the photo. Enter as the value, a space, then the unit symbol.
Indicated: 20 %
